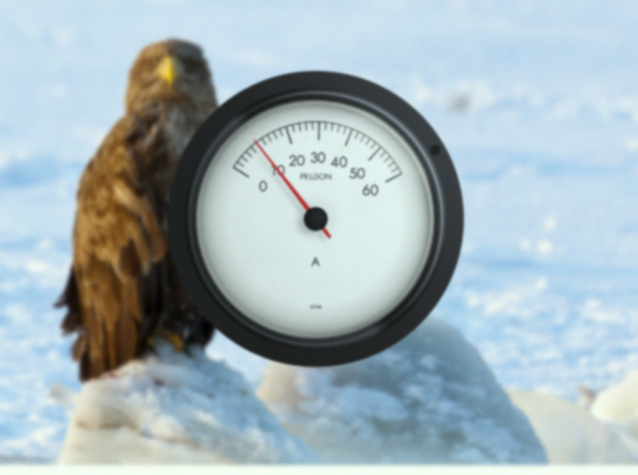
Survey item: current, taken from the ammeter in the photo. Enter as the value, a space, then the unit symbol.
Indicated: 10 A
